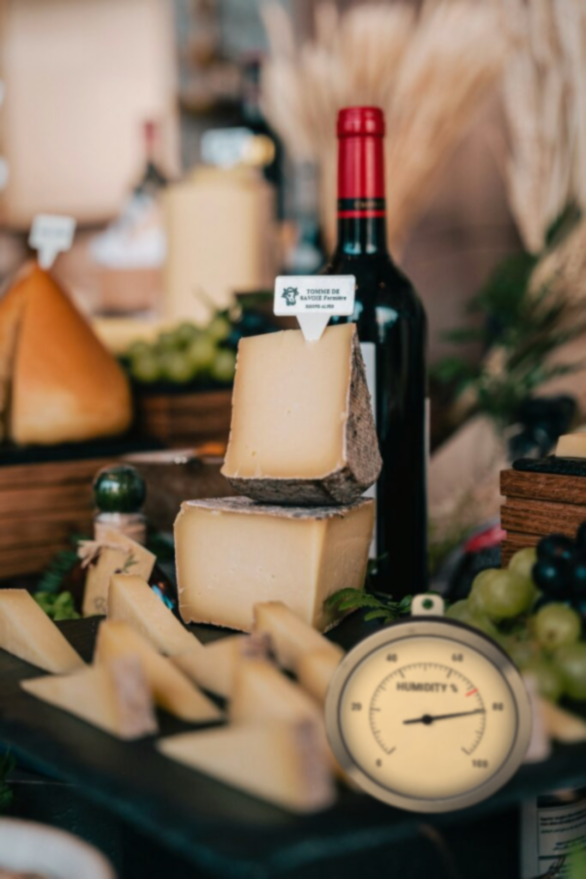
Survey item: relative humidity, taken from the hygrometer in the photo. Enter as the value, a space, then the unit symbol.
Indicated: 80 %
